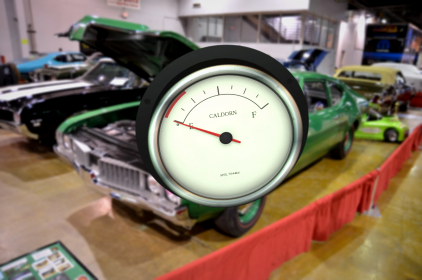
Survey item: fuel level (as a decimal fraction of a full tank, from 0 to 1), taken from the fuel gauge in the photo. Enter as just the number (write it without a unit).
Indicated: 0
